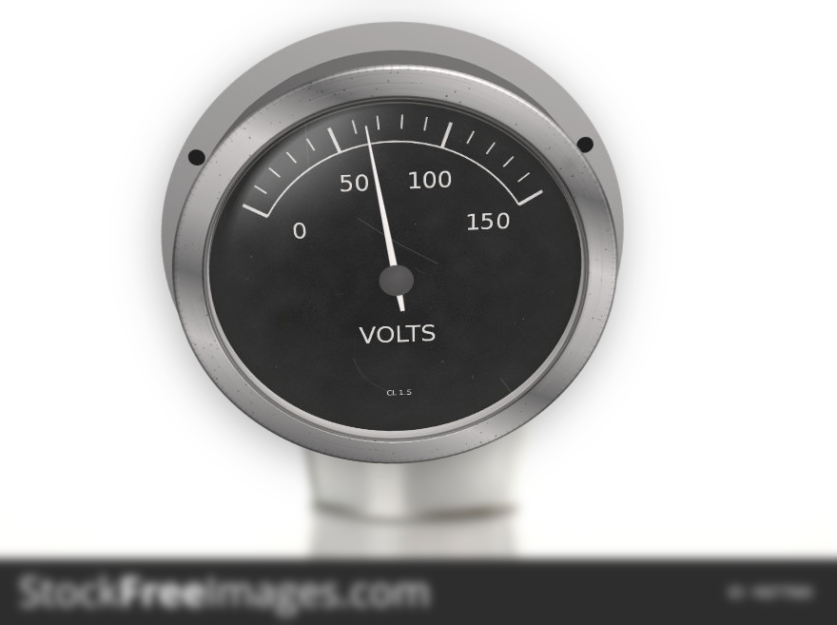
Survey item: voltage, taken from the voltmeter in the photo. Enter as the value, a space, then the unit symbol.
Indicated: 65 V
